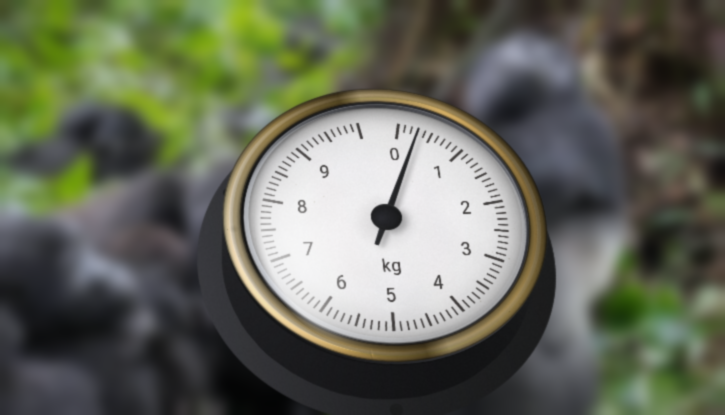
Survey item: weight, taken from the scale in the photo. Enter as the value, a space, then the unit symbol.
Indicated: 0.3 kg
